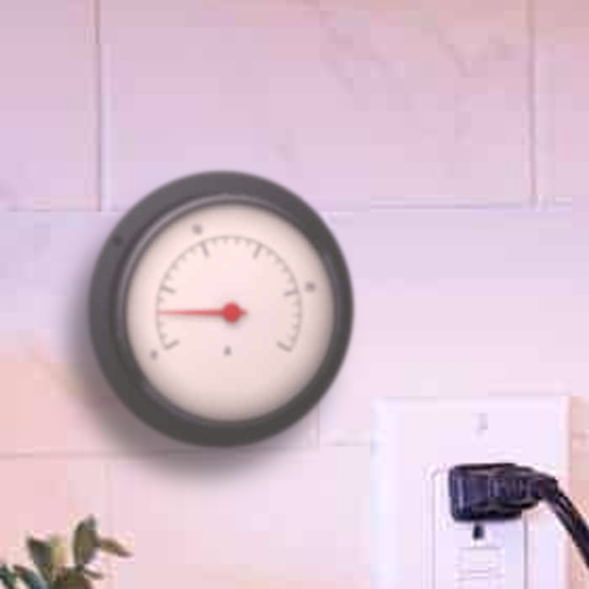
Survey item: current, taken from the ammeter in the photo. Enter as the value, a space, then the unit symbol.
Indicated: 3 A
